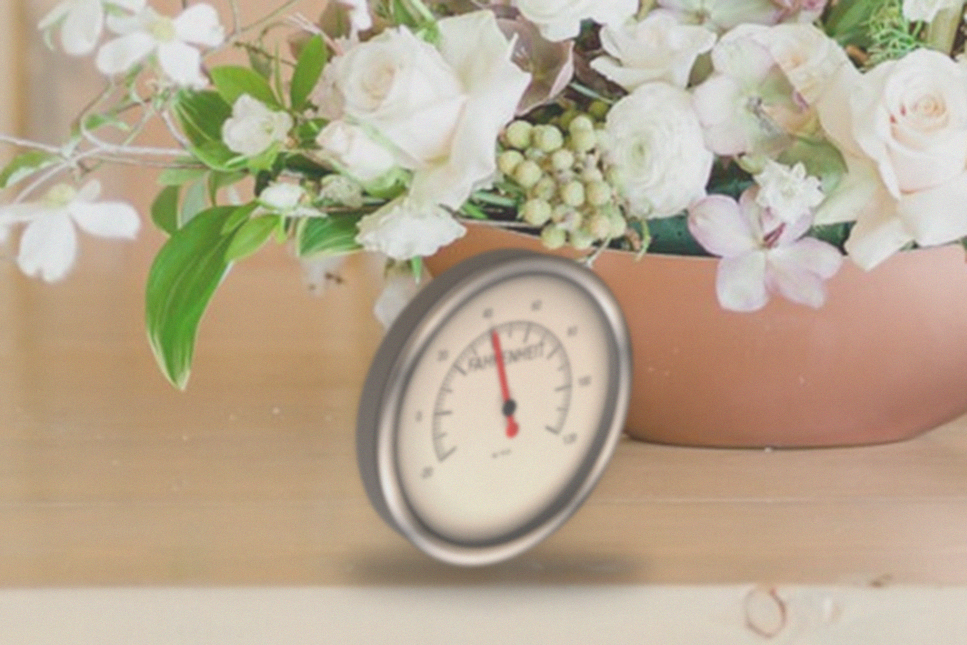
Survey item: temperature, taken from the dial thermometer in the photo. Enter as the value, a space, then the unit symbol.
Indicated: 40 °F
